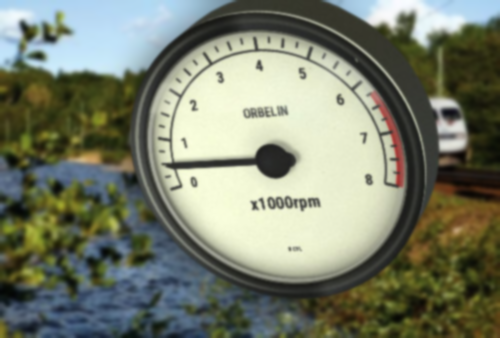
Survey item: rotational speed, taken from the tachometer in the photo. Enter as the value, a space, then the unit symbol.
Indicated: 500 rpm
